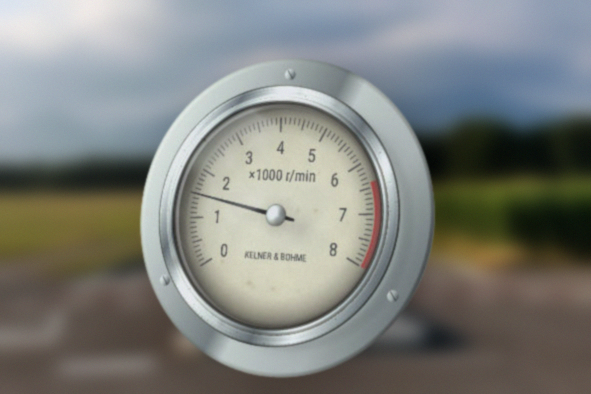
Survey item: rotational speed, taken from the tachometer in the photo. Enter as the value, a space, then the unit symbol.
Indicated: 1500 rpm
